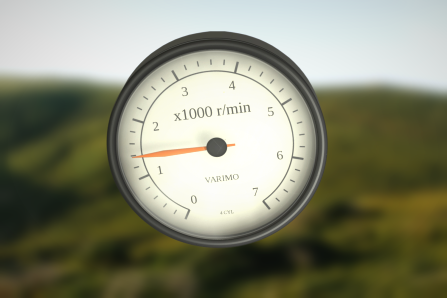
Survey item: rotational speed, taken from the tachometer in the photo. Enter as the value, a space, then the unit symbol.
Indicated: 1400 rpm
